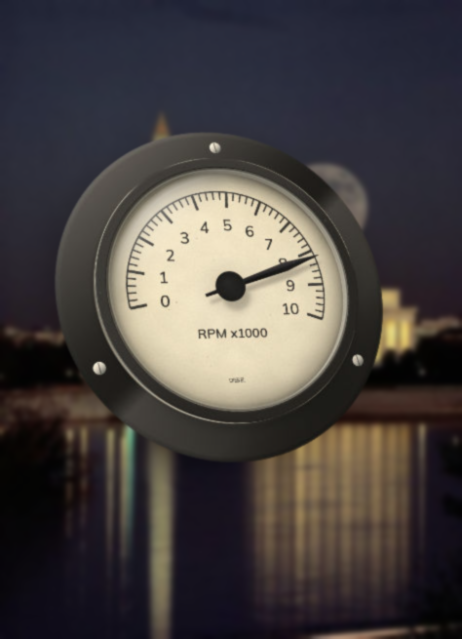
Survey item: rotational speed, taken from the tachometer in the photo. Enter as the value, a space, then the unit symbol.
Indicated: 8200 rpm
